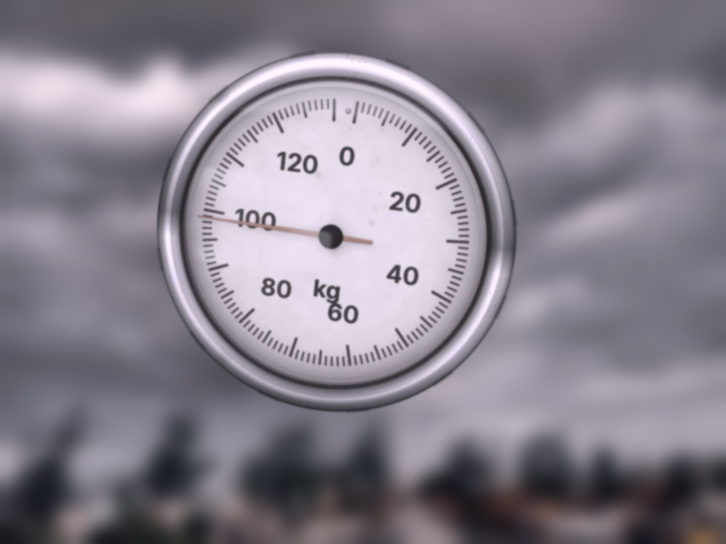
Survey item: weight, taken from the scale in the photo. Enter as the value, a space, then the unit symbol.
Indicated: 99 kg
